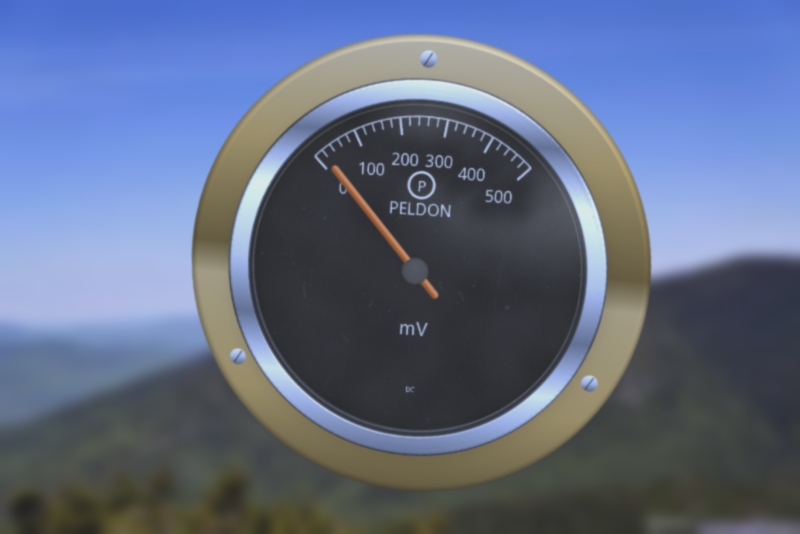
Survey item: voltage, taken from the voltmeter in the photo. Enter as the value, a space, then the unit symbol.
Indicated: 20 mV
